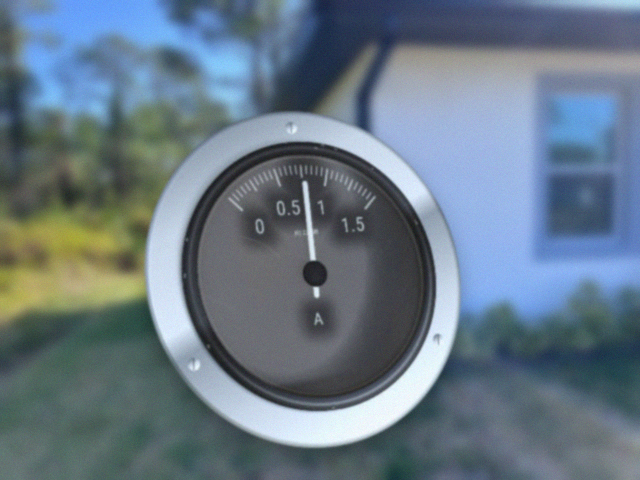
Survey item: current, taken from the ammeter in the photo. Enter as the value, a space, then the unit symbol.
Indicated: 0.75 A
